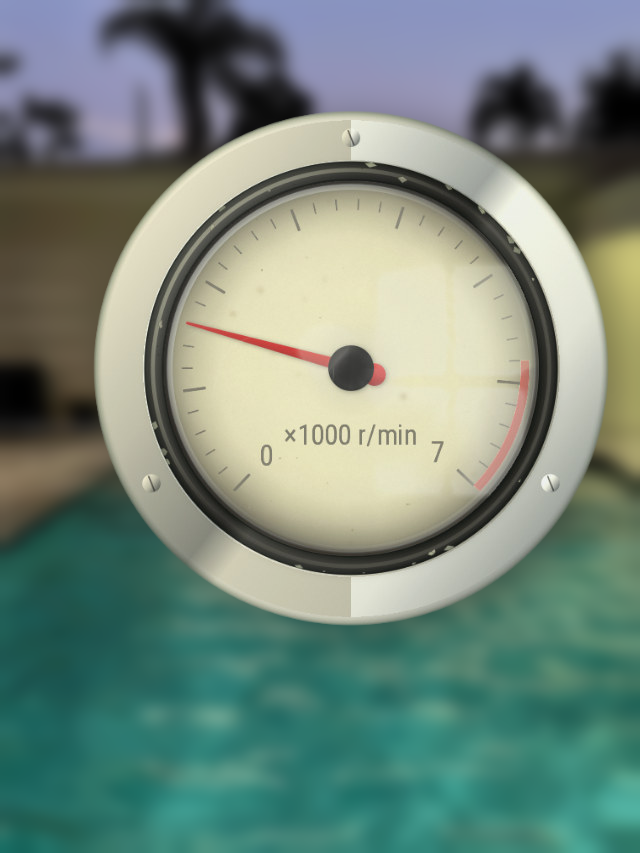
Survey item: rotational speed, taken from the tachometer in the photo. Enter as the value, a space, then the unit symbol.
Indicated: 1600 rpm
